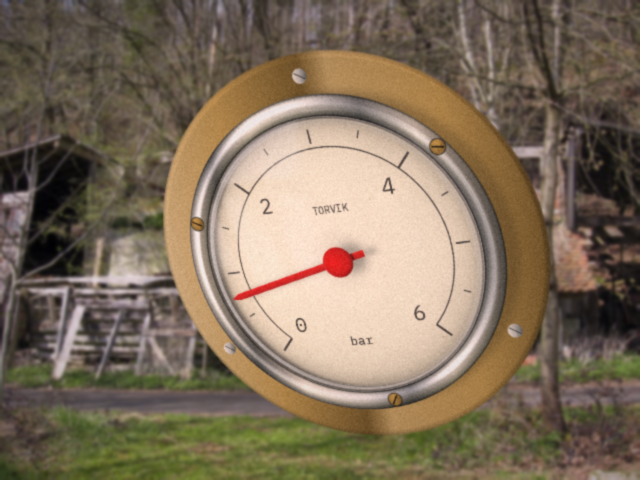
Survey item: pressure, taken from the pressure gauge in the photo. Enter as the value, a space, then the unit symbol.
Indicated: 0.75 bar
